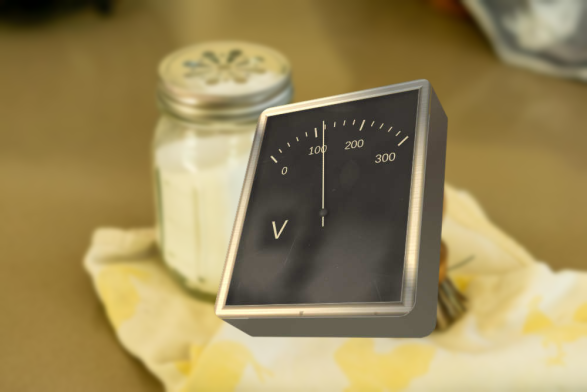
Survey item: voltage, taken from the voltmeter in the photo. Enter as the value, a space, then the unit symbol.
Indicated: 120 V
